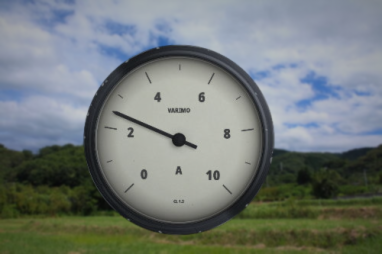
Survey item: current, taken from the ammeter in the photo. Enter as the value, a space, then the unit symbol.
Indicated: 2.5 A
